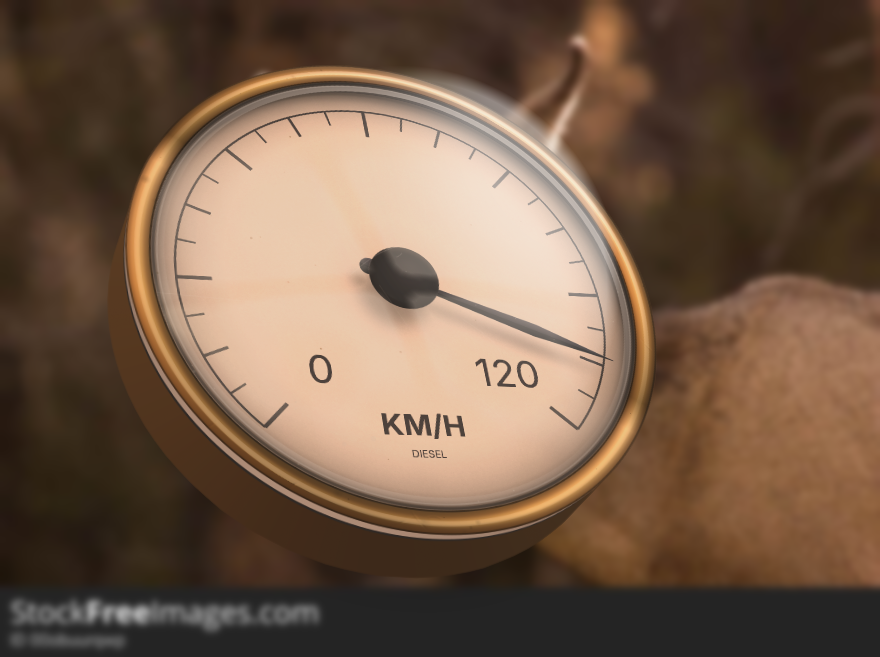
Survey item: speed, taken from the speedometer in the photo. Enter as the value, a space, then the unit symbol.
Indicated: 110 km/h
